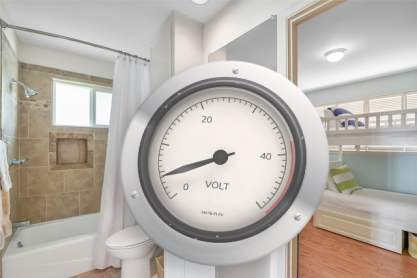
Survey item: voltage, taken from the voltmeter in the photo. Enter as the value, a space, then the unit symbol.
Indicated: 4 V
